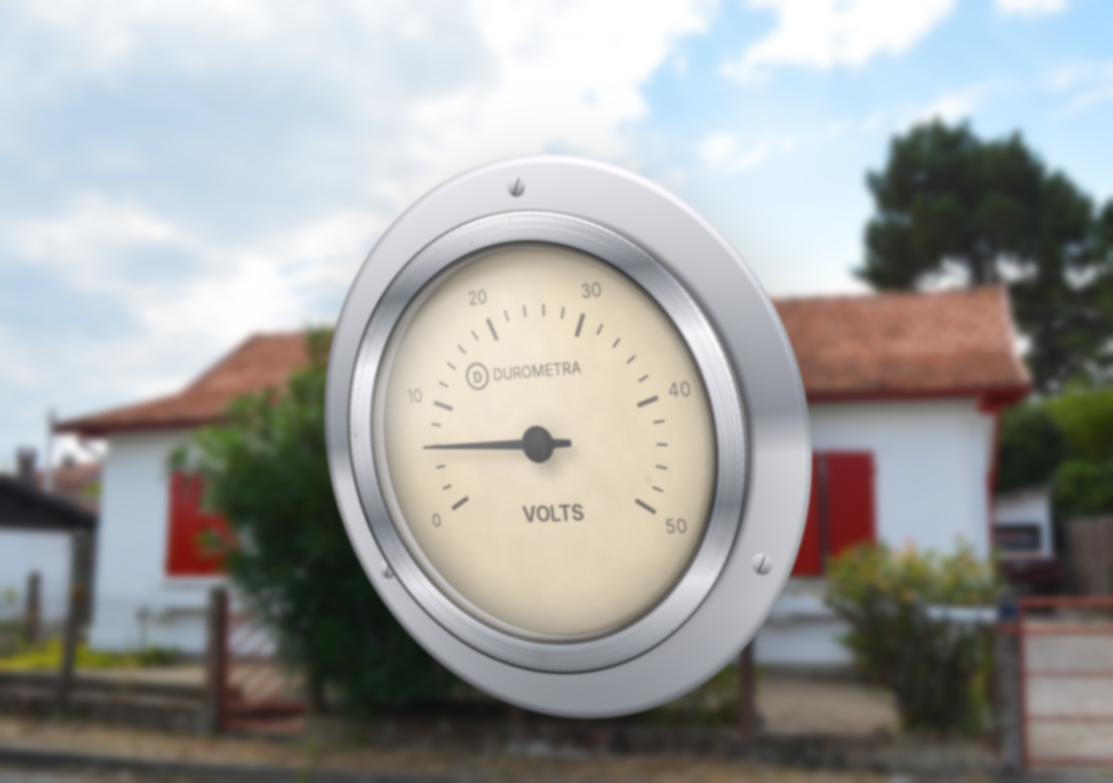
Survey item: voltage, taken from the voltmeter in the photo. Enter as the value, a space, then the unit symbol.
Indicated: 6 V
